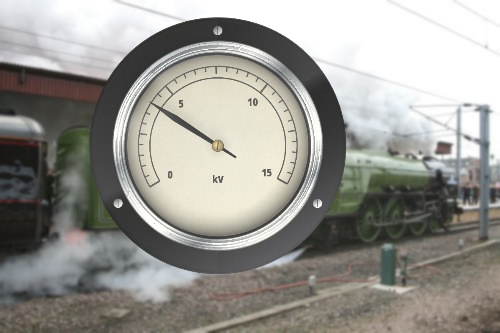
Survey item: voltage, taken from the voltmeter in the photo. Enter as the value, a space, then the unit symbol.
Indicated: 4 kV
